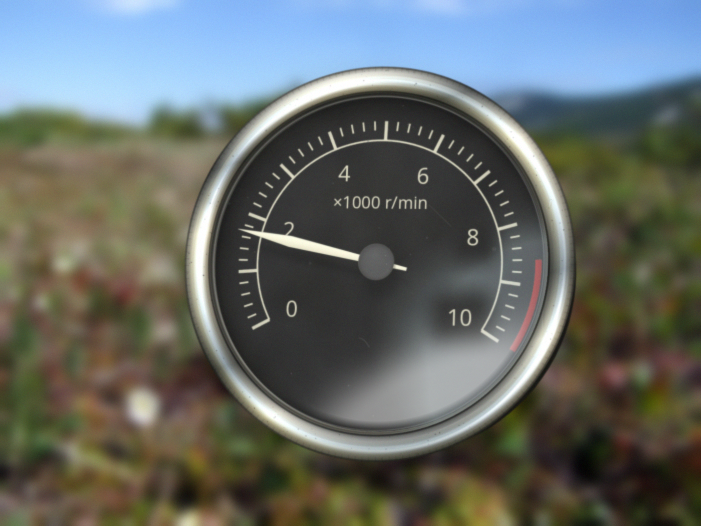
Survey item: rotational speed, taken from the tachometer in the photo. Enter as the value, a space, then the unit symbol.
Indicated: 1700 rpm
